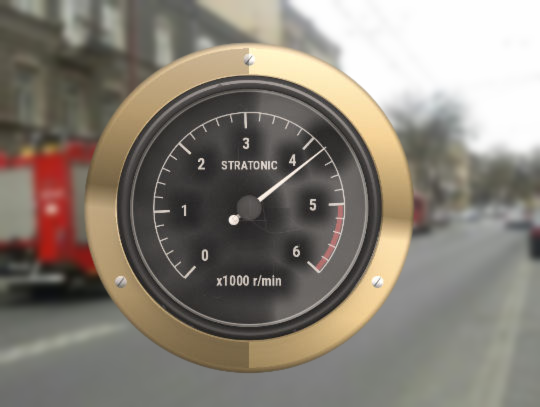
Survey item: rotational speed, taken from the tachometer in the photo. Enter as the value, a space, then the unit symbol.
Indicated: 4200 rpm
